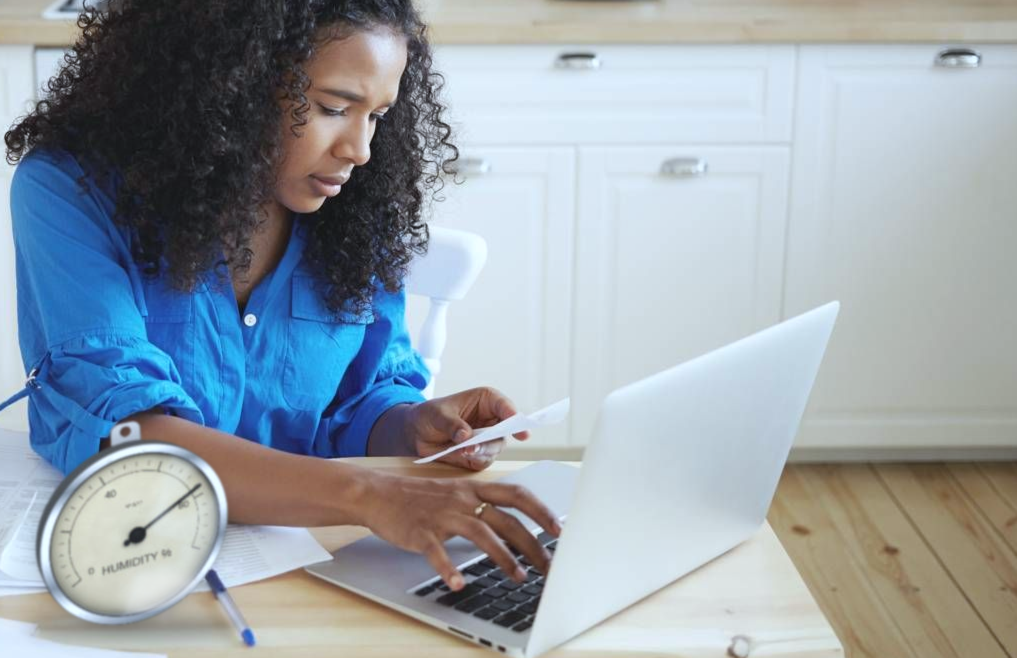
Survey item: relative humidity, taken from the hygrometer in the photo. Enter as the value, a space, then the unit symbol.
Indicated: 76 %
